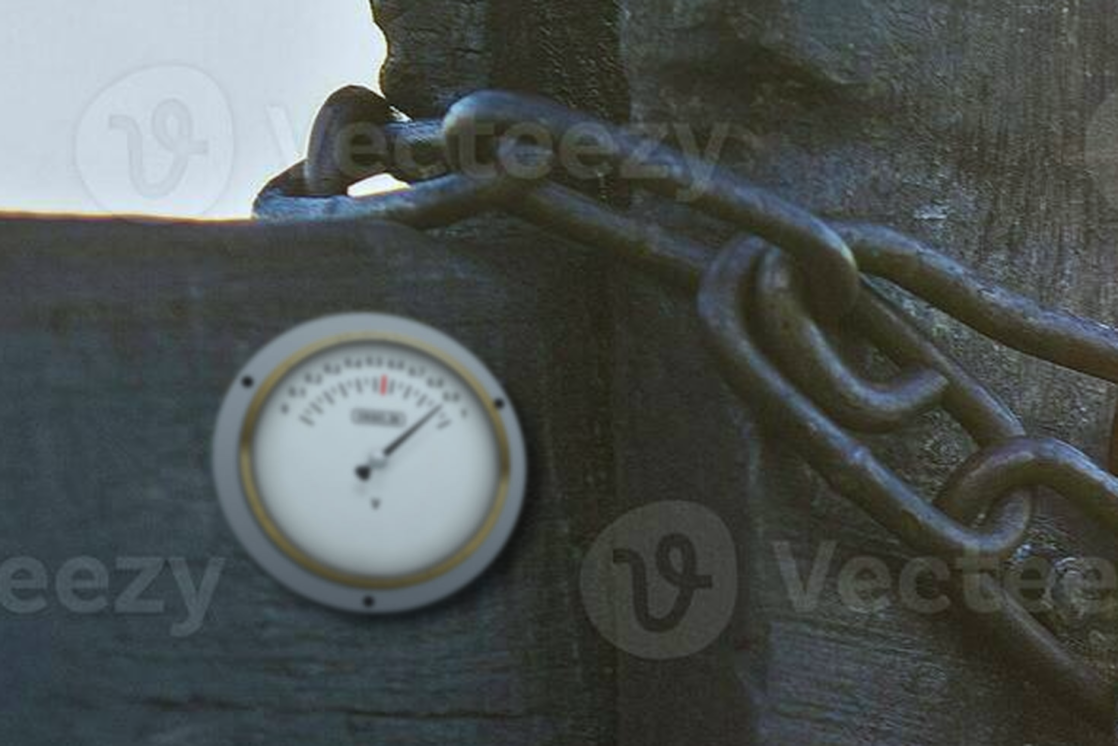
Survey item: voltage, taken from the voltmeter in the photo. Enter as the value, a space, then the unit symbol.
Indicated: 0.9 V
